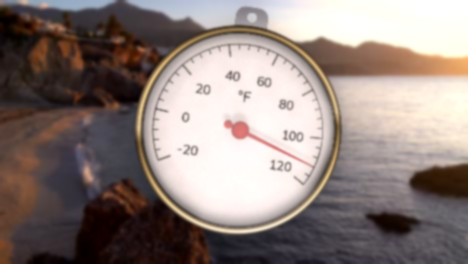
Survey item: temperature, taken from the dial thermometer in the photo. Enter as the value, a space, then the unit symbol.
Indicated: 112 °F
